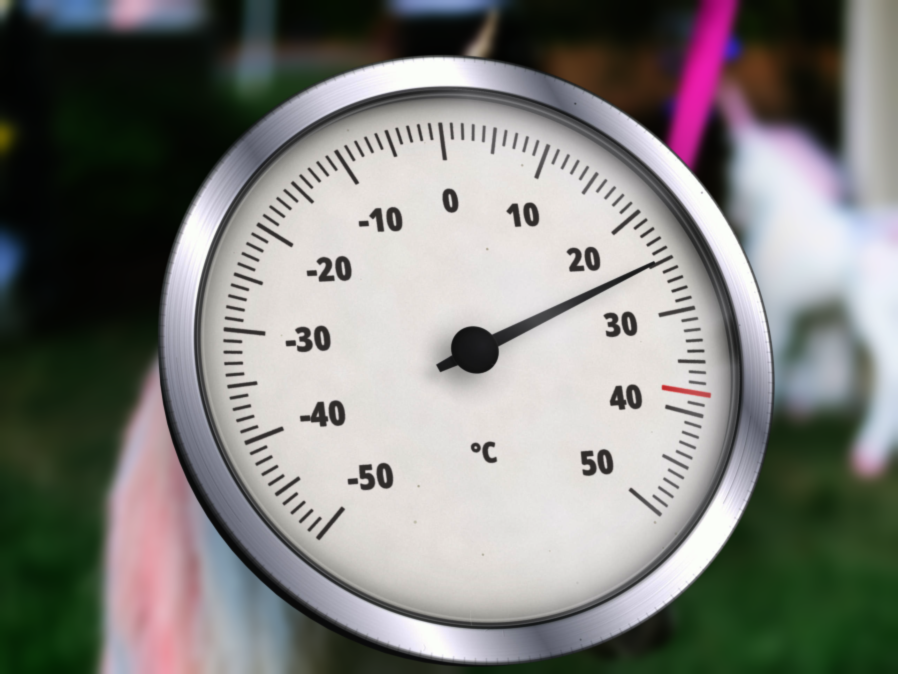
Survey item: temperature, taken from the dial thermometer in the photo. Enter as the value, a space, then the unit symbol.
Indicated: 25 °C
